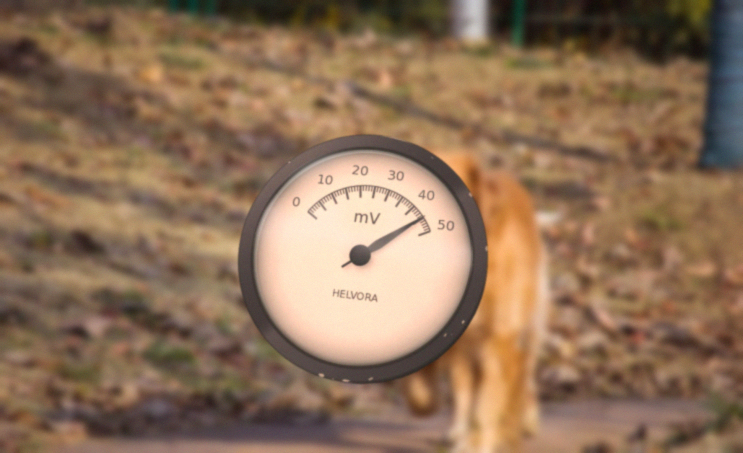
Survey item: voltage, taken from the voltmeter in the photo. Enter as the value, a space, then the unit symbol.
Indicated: 45 mV
